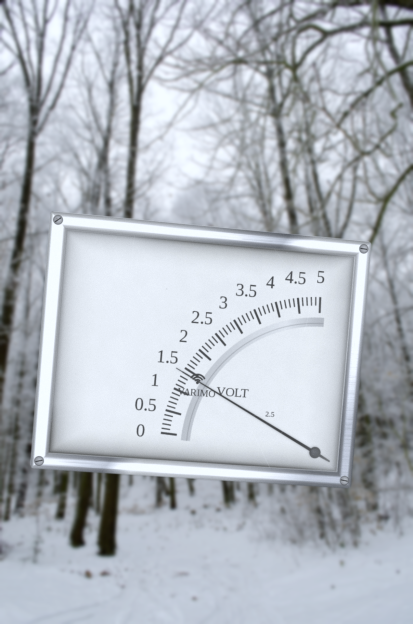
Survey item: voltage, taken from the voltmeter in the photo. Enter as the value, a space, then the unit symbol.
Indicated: 1.4 V
